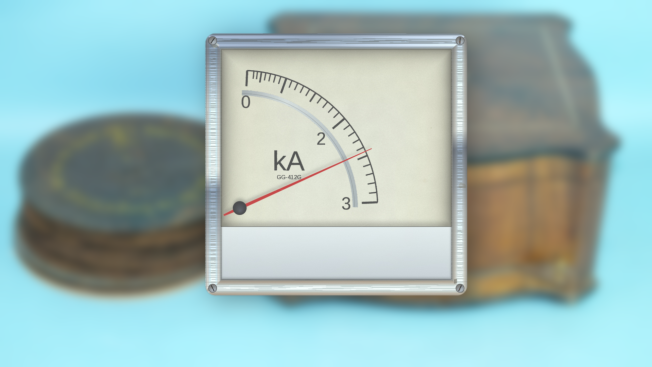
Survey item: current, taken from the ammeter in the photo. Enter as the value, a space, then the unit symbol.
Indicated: 2.45 kA
